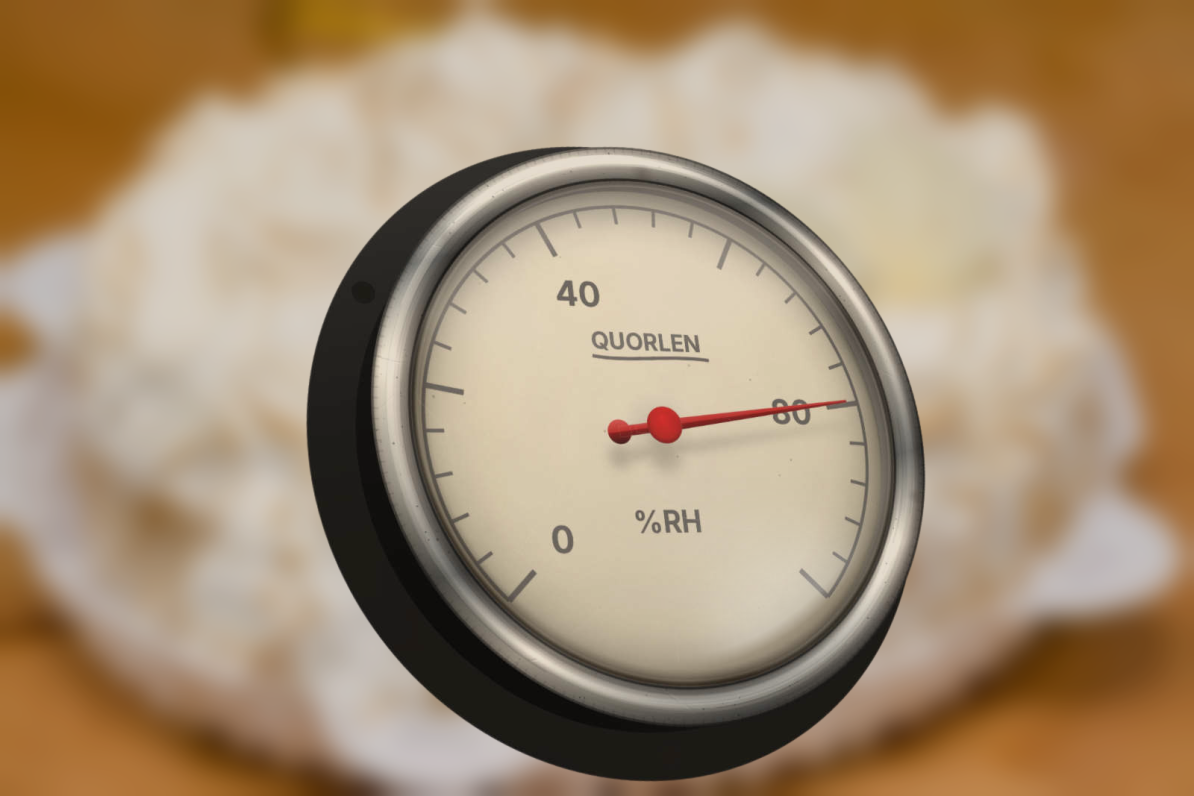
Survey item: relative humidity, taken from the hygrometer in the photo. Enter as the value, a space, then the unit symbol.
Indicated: 80 %
